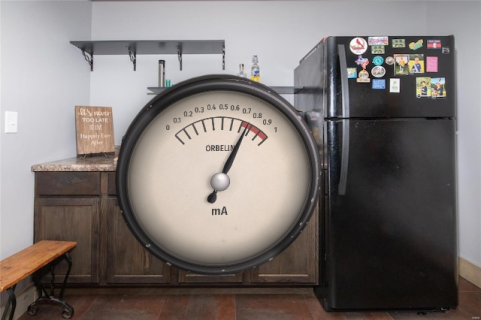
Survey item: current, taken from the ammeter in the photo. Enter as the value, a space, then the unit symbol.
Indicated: 0.75 mA
